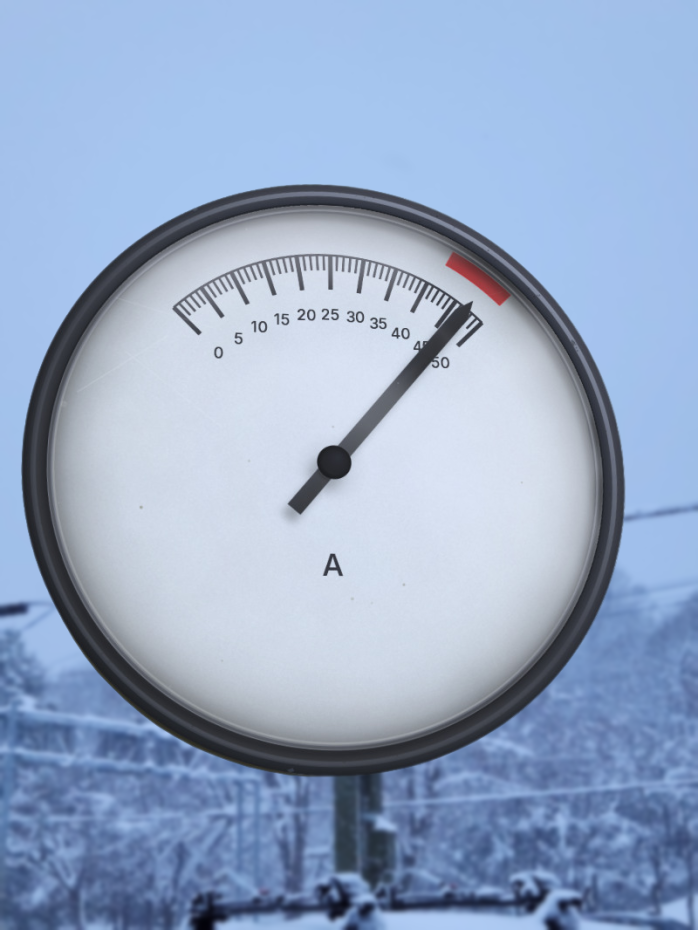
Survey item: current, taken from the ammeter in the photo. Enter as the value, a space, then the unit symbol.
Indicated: 47 A
